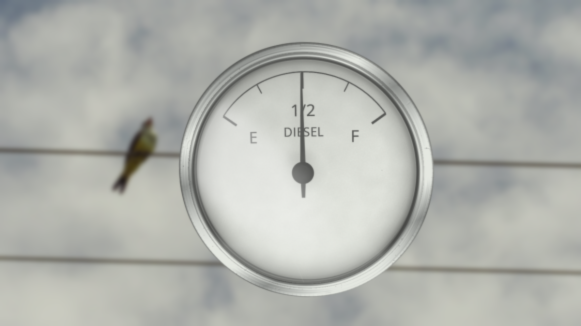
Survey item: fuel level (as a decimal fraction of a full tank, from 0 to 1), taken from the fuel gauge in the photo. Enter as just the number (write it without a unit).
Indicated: 0.5
